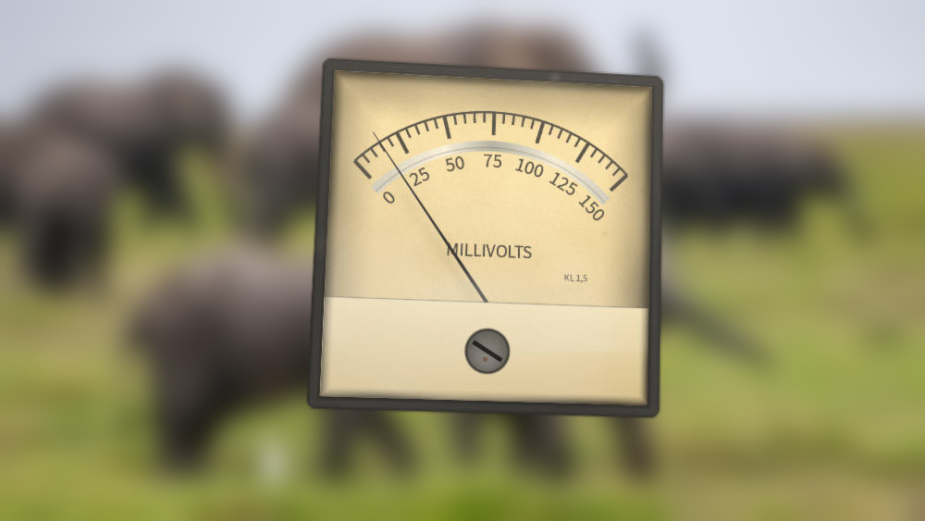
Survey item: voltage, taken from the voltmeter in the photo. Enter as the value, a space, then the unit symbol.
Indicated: 15 mV
